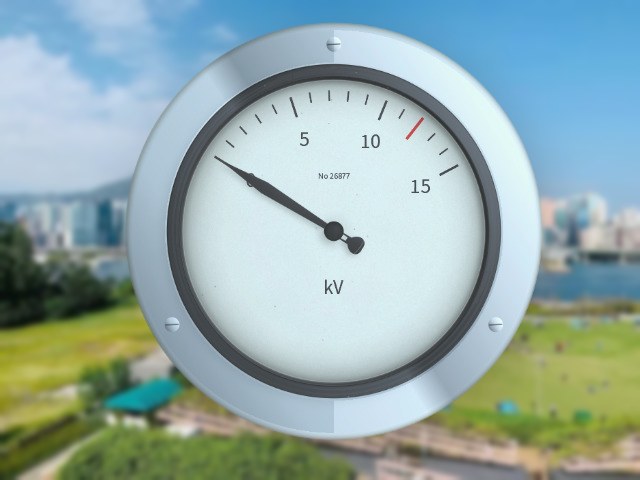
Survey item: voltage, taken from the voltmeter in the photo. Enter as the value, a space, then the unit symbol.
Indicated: 0 kV
